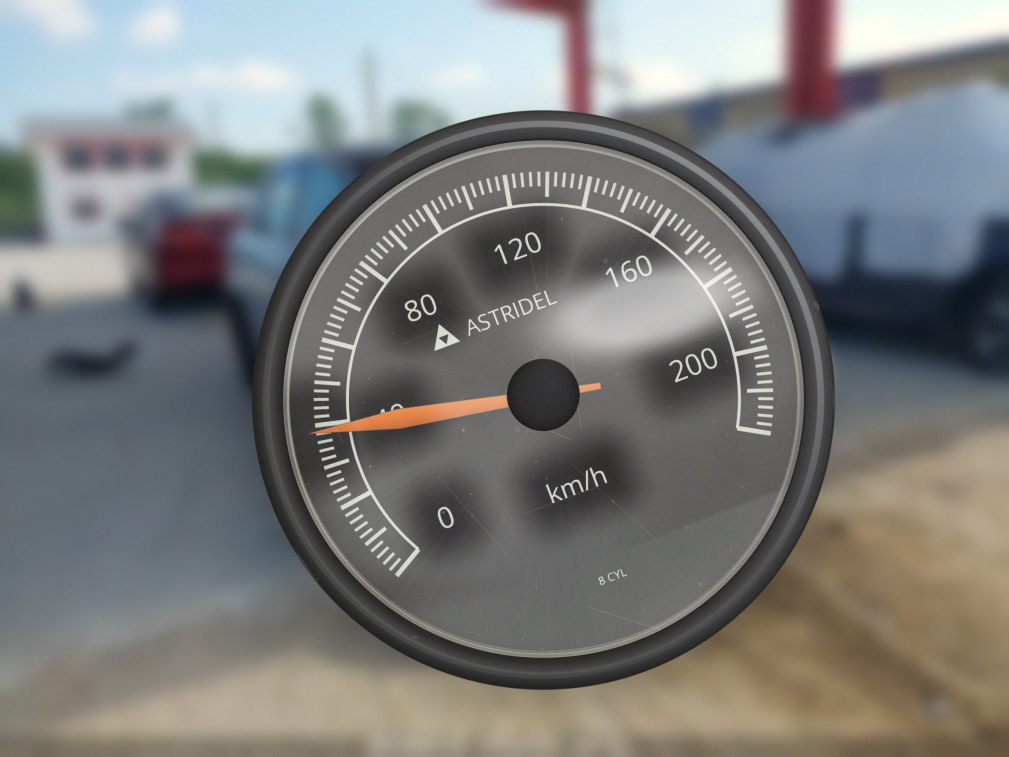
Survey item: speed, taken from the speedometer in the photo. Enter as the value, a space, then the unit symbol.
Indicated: 38 km/h
